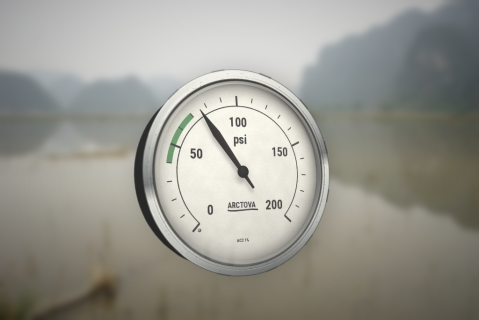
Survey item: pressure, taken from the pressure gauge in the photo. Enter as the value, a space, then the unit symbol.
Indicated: 75 psi
